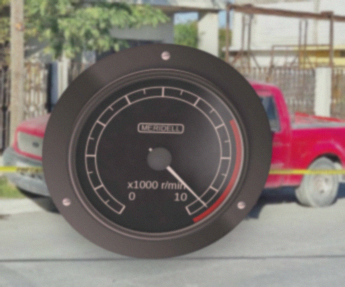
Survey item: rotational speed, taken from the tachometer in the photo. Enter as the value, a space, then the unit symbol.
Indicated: 9500 rpm
